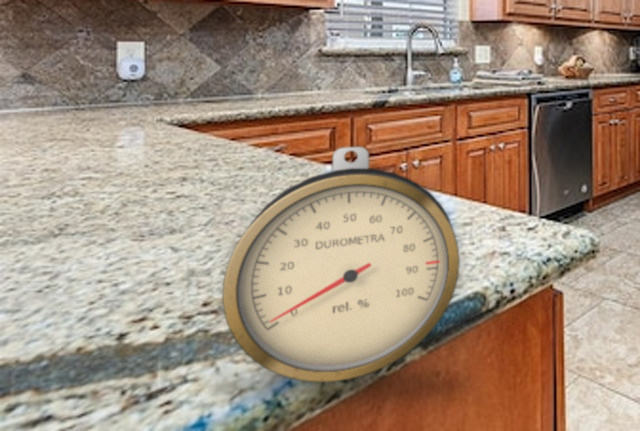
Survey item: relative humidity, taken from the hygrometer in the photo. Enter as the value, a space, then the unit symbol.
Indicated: 2 %
